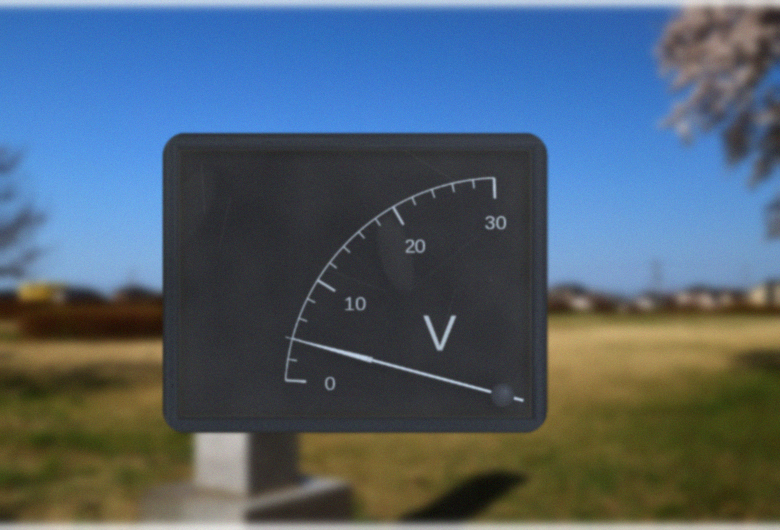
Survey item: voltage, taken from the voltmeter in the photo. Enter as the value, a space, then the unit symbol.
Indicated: 4 V
